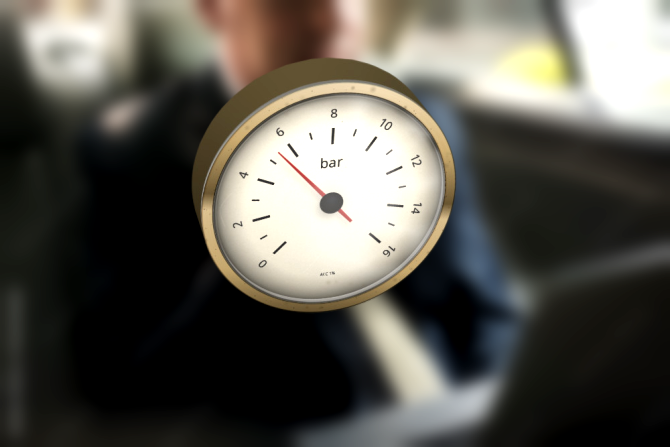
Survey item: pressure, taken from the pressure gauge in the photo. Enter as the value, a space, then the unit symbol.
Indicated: 5.5 bar
